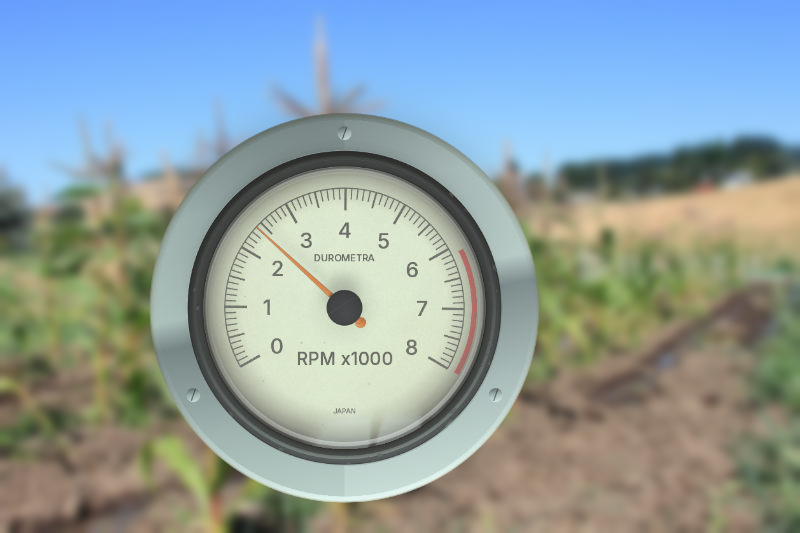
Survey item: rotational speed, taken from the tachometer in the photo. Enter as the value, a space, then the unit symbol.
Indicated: 2400 rpm
